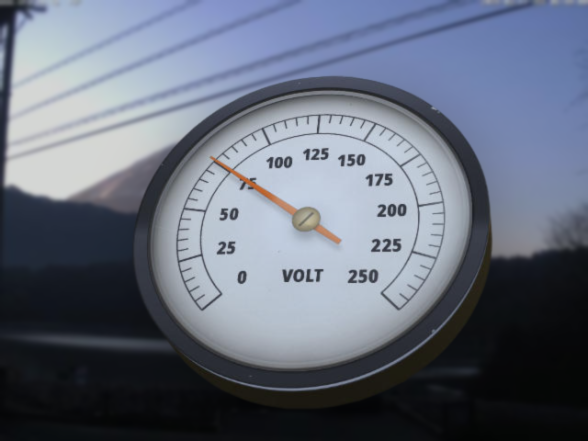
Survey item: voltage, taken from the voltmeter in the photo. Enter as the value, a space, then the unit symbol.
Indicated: 75 V
